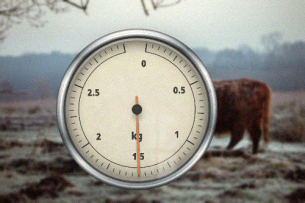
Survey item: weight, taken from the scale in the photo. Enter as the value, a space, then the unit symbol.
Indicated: 1.5 kg
